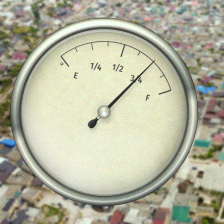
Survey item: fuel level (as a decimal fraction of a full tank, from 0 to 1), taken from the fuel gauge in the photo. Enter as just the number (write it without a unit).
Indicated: 0.75
